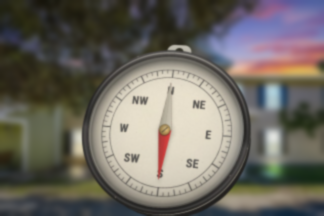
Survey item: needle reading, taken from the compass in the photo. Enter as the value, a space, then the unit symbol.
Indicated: 180 °
